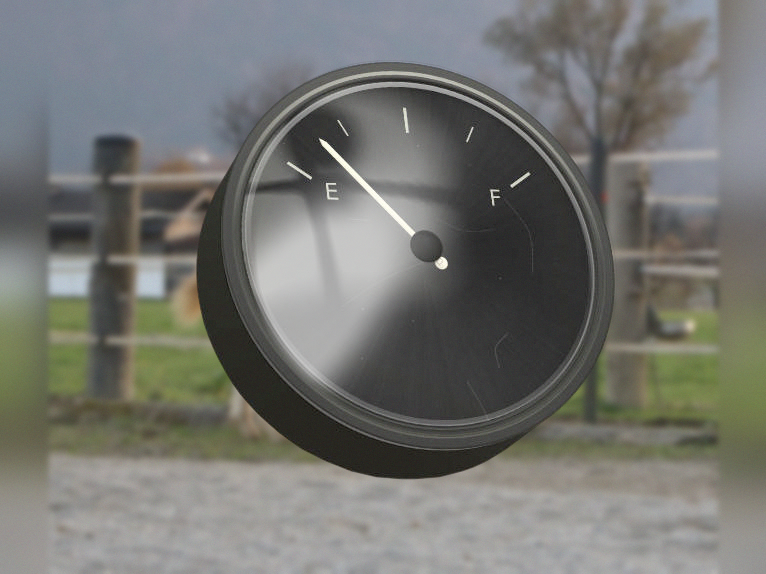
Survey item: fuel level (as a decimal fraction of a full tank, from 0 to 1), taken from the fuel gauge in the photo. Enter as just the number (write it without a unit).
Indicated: 0.125
